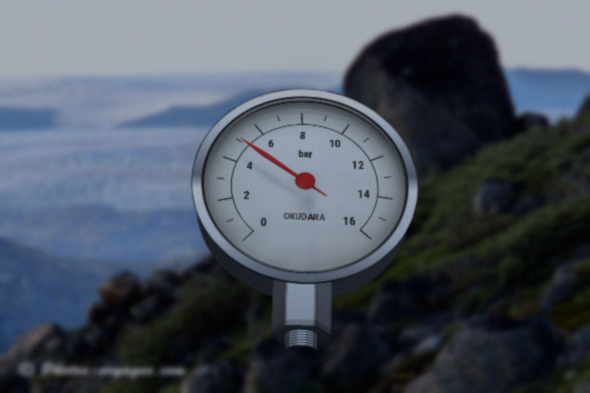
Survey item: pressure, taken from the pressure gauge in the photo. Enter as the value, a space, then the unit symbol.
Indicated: 5 bar
